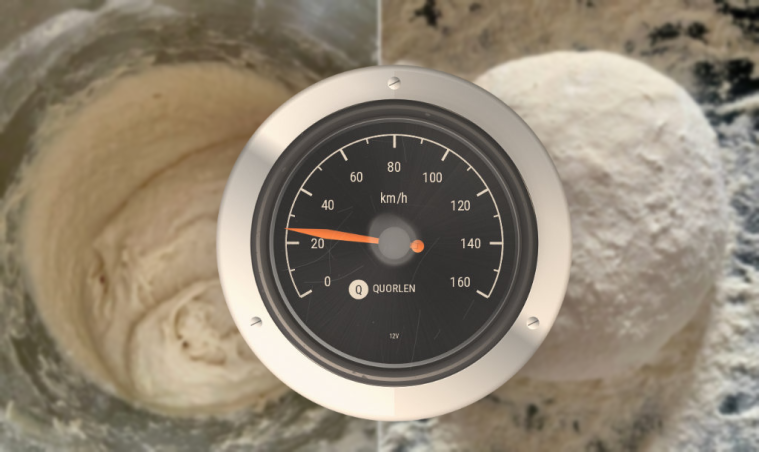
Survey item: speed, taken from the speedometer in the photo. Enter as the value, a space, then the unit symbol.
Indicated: 25 km/h
